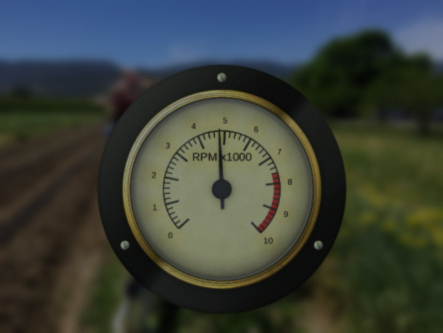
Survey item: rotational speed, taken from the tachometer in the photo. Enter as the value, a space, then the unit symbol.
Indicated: 4800 rpm
